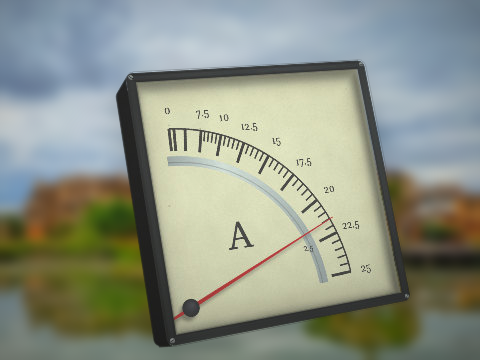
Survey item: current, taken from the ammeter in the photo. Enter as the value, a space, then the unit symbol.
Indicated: 21.5 A
